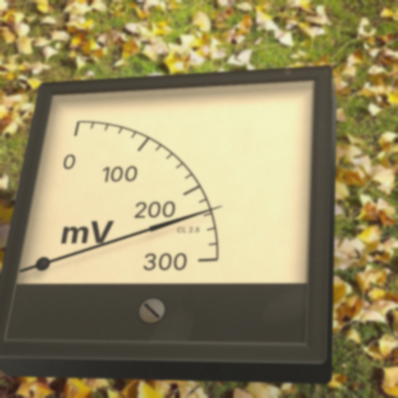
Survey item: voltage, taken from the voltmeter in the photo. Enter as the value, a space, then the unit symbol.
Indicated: 240 mV
